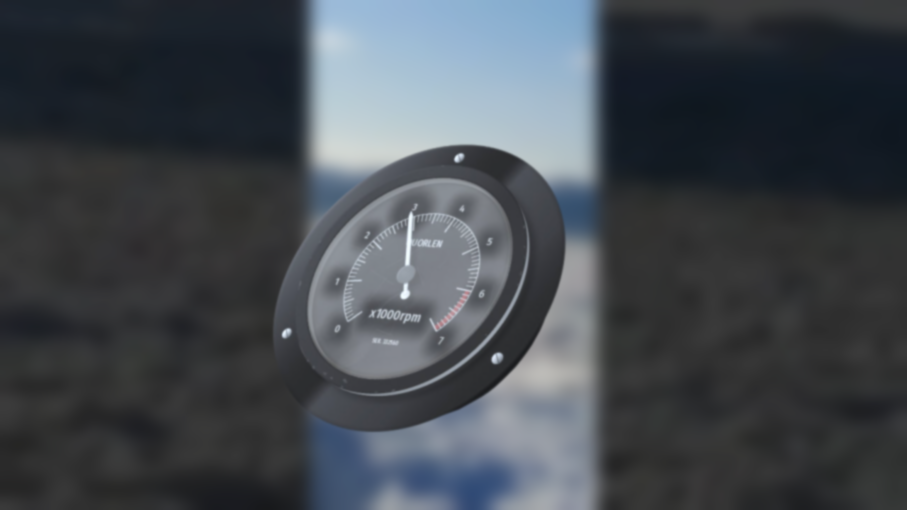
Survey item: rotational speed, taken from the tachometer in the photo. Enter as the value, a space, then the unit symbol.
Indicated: 3000 rpm
